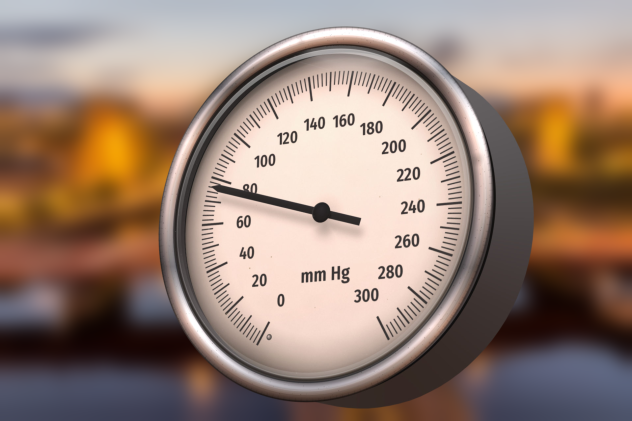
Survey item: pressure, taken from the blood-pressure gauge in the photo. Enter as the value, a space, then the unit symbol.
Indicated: 76 mmHg
